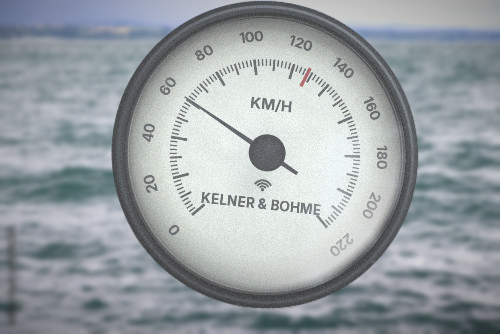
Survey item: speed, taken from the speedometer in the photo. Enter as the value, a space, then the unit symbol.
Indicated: 60 km/h
